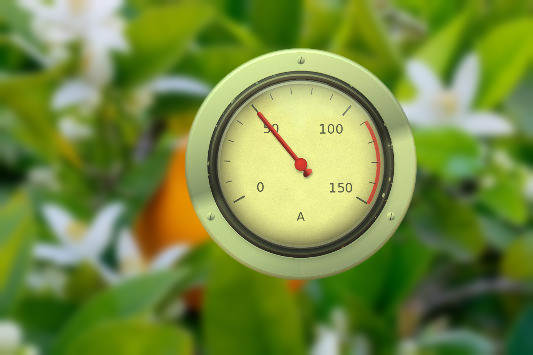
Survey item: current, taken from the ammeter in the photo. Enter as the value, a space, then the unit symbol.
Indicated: 50 A
